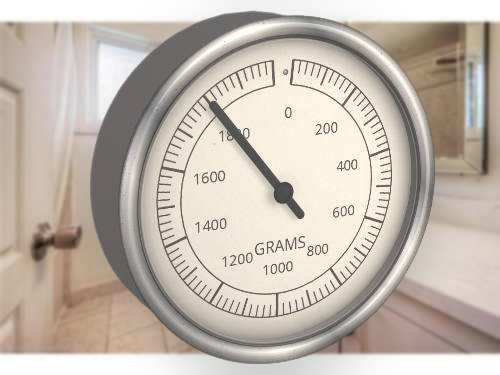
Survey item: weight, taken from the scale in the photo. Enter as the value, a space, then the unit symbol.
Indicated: 1800 g
